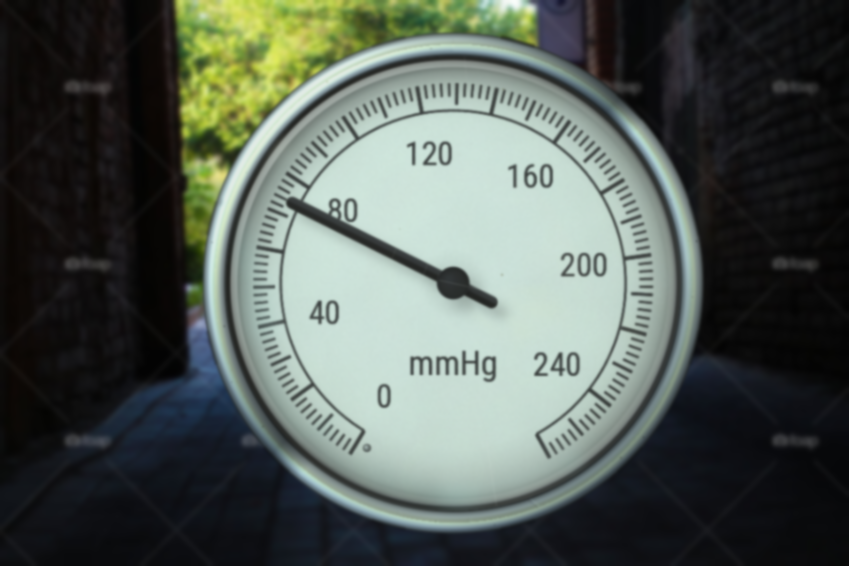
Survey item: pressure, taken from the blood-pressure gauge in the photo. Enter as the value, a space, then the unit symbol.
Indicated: 74 mmHg
